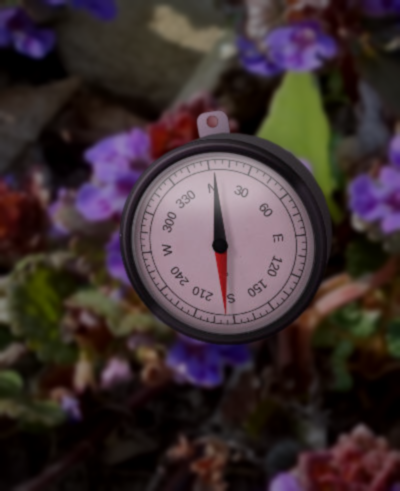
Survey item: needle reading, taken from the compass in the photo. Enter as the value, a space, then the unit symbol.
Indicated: 185 °
